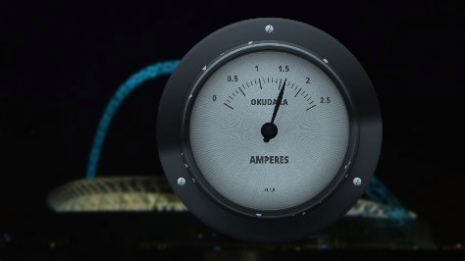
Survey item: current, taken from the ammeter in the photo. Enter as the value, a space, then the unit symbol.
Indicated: 1.6 A
